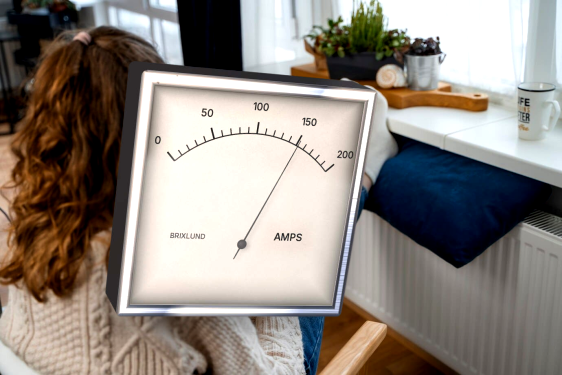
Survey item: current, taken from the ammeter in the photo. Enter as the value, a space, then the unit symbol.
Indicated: 150 A
